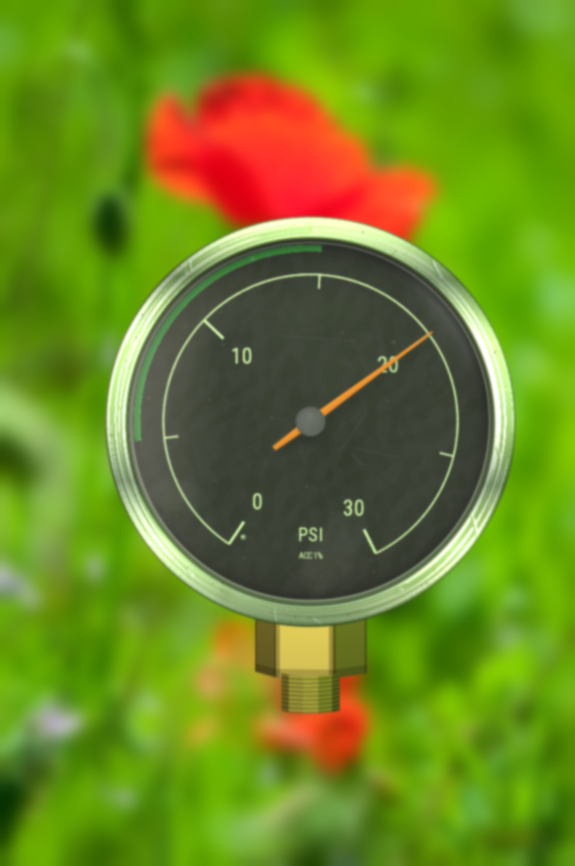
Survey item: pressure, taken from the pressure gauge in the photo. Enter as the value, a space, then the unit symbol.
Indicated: 20 psi
